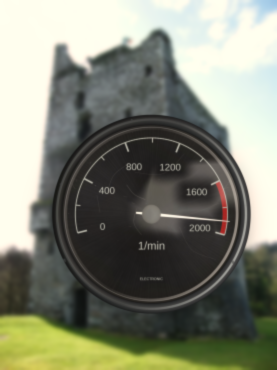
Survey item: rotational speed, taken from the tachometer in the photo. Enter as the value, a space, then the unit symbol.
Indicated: 1900 rpm
